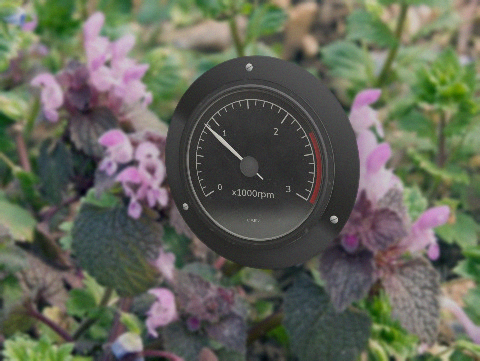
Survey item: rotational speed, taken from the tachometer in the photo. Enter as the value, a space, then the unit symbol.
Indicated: 900 rpm
